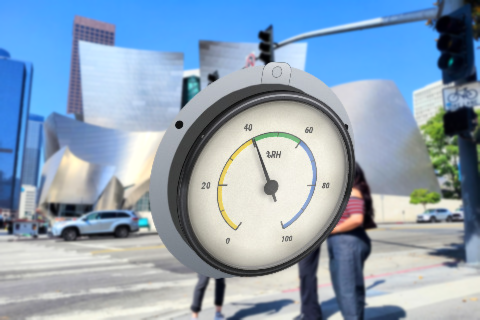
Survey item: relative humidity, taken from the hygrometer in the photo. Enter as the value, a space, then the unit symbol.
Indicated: 40 %
